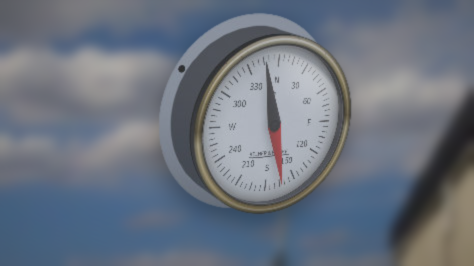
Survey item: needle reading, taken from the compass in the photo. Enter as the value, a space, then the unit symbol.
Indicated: 165 °
